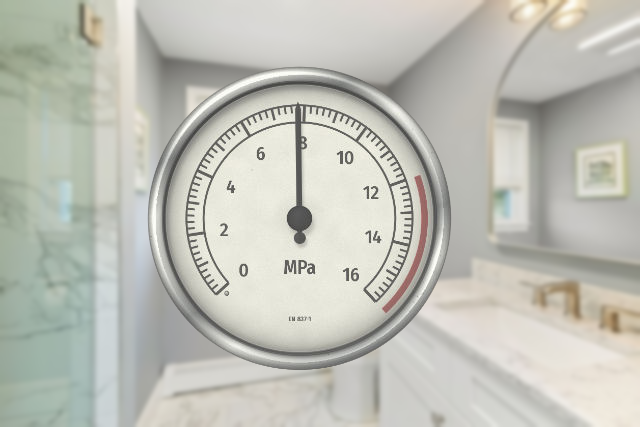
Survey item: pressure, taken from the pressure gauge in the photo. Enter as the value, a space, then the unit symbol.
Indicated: 7.8 MPa
